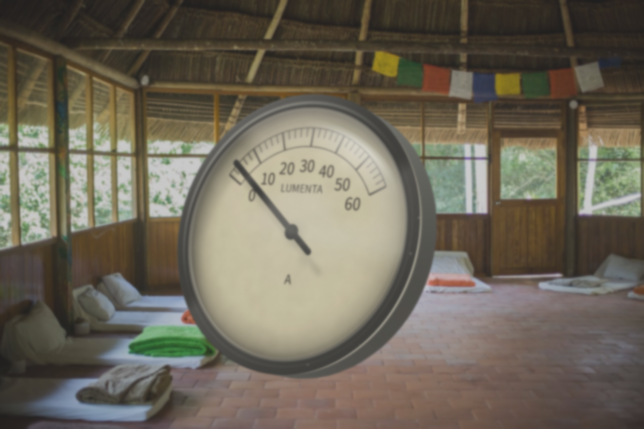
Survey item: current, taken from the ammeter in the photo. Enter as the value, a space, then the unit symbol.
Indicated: 4 A
